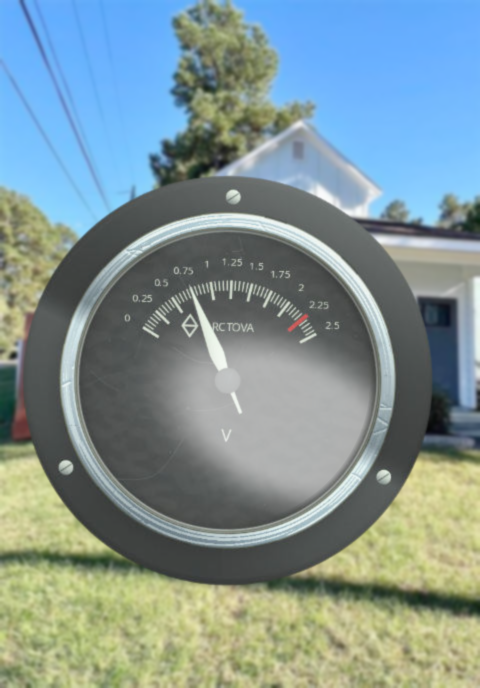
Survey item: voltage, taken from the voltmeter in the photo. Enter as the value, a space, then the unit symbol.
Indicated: 0.75 V
